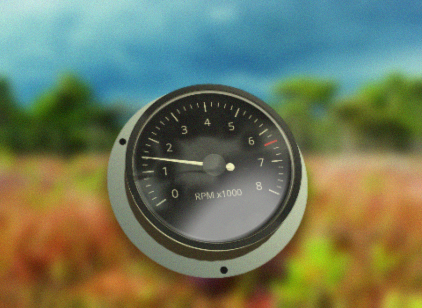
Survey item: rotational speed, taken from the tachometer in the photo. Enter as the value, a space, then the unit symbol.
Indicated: 1400 rpm
